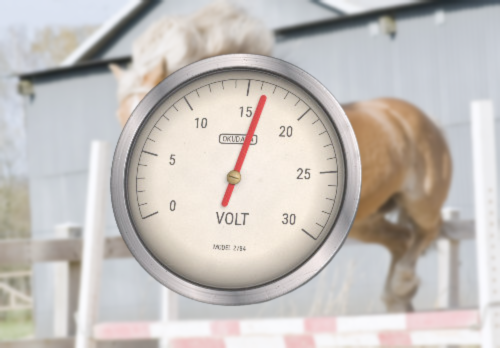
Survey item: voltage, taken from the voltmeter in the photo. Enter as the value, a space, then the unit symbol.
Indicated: 16.5 V
